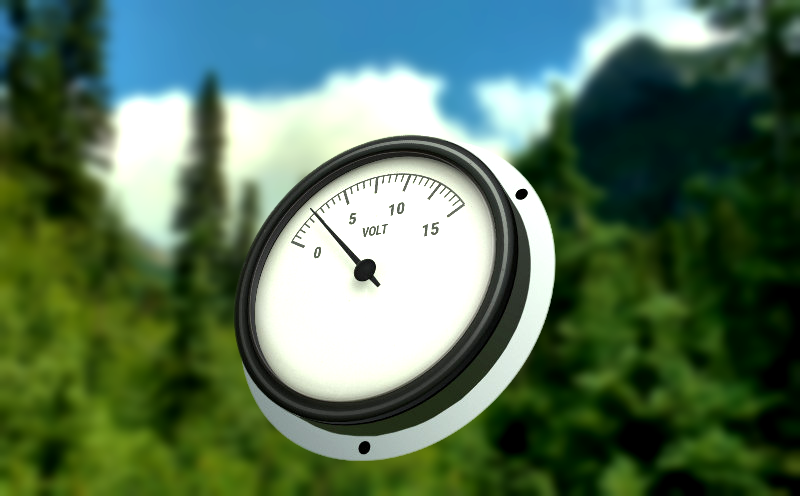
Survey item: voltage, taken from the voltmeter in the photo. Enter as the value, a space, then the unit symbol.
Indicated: 2.5 V
